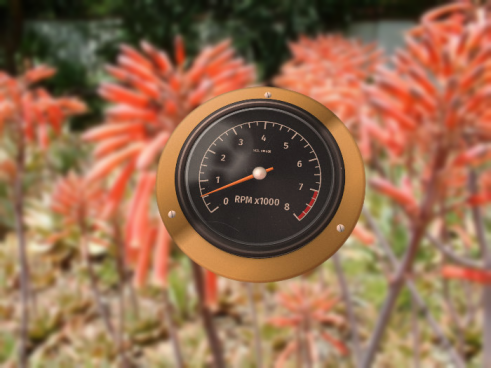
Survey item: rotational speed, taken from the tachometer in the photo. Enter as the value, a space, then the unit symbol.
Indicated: 500 rpm
